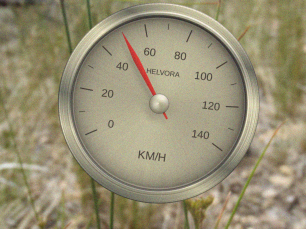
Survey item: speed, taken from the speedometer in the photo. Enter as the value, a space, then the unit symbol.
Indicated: 50 km/h
